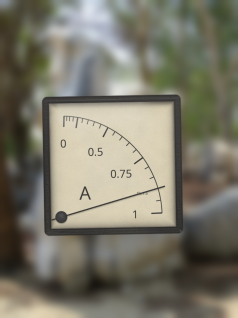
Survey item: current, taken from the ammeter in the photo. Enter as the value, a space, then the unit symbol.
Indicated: 0.9 A
